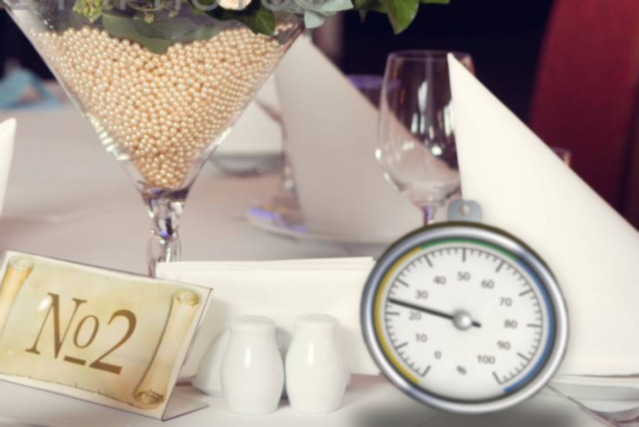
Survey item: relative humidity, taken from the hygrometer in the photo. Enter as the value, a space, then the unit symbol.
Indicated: 24 %
